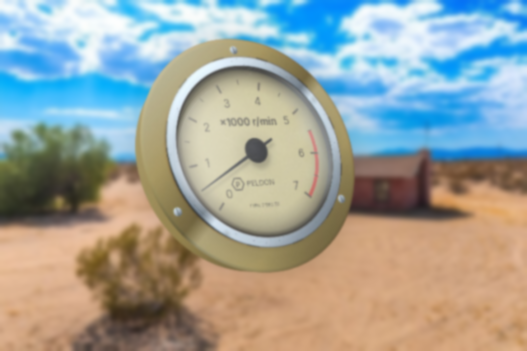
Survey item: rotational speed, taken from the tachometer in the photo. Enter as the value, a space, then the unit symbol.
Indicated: 500 rpm
